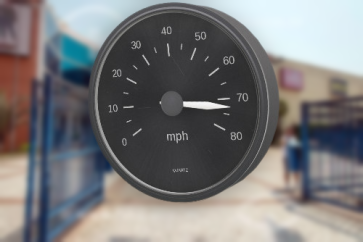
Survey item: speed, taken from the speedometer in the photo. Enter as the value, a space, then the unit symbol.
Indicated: 72.5 mph
